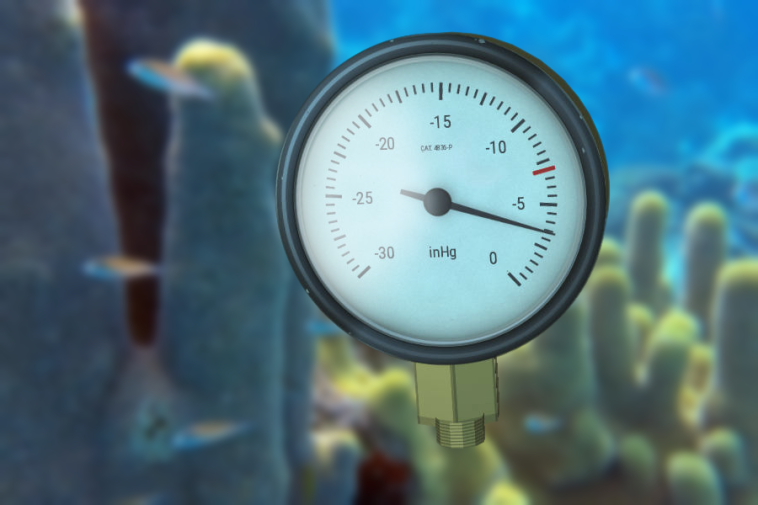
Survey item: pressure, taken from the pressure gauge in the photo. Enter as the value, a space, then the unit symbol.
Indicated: -3.5 inHg
